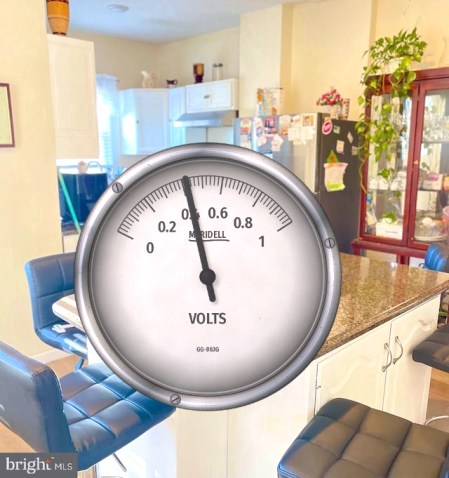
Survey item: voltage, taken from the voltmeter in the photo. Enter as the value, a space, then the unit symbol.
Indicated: 0.42 V
